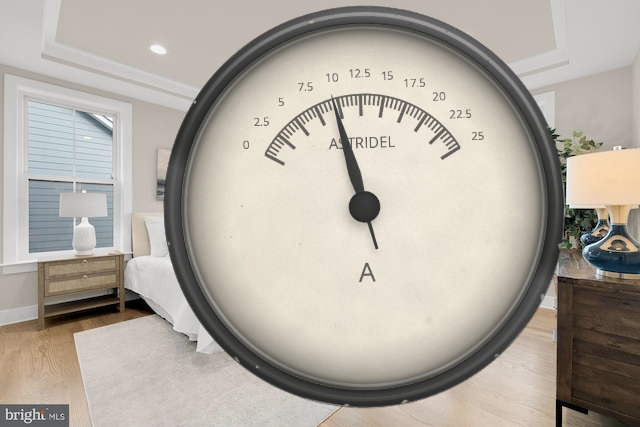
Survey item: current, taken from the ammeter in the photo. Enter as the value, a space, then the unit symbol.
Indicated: 9.5 A
